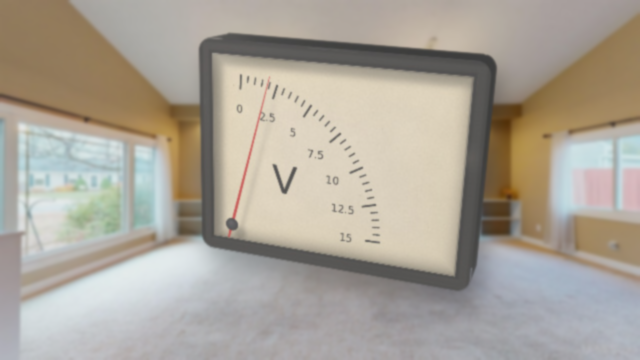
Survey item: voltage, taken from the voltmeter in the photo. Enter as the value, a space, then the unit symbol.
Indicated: 2 V
